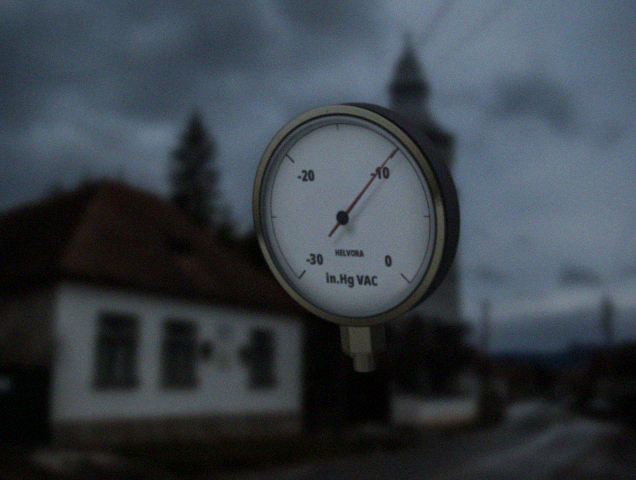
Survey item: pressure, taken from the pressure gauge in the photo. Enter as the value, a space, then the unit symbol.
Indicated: -10 inHg
